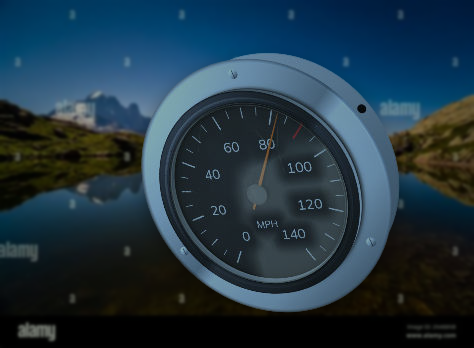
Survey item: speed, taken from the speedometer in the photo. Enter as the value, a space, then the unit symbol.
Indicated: 82.5 mph
